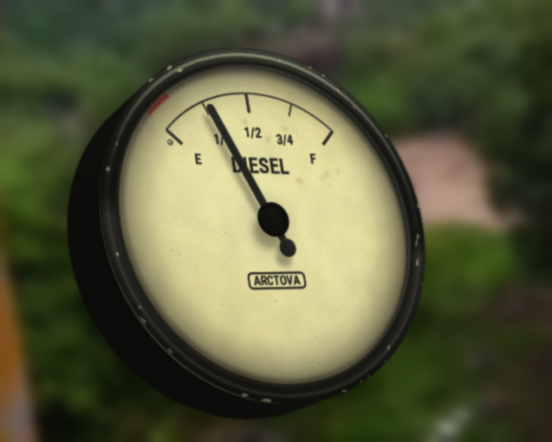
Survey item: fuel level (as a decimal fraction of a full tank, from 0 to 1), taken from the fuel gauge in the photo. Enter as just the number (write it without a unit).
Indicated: 0.25
